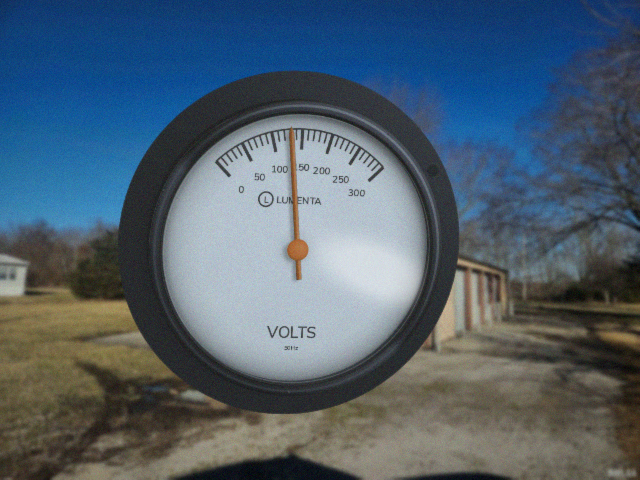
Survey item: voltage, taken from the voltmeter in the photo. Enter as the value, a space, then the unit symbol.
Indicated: 130 V
